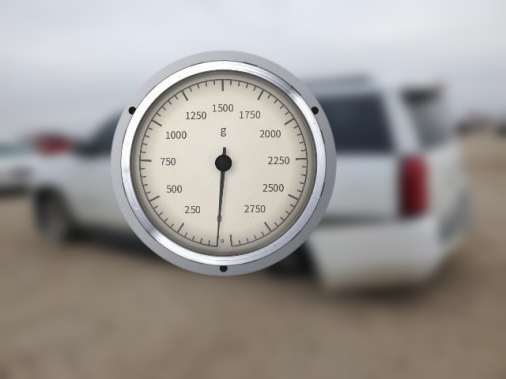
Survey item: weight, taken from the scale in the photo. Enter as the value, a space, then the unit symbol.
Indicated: 0 g
